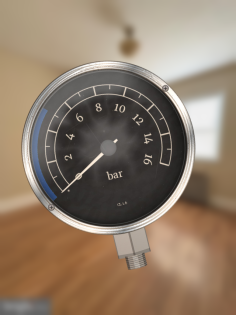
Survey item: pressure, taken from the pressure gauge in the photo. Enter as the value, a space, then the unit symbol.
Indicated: 0 bar
